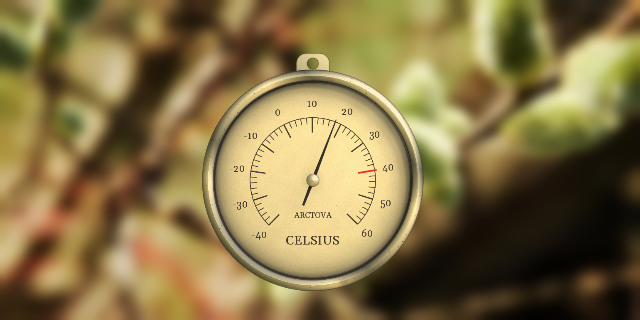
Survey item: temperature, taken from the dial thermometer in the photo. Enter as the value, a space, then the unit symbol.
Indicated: 18 °C
